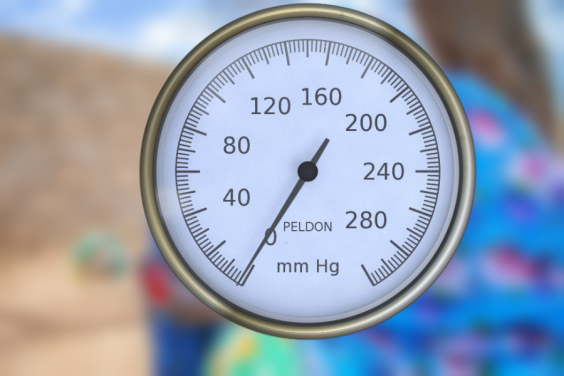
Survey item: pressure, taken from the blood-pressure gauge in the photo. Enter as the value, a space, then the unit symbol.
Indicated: 2 mmHg
